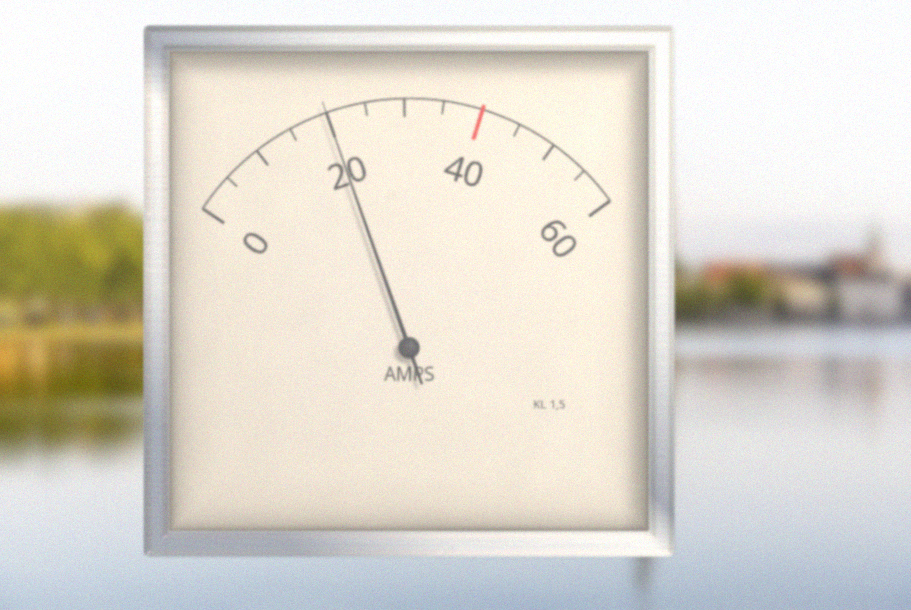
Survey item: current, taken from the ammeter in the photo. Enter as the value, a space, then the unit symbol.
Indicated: 20 A
